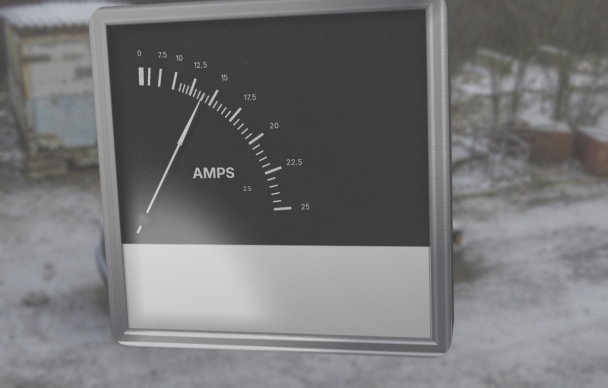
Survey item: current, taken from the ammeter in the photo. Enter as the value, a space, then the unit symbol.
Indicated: 14 A
